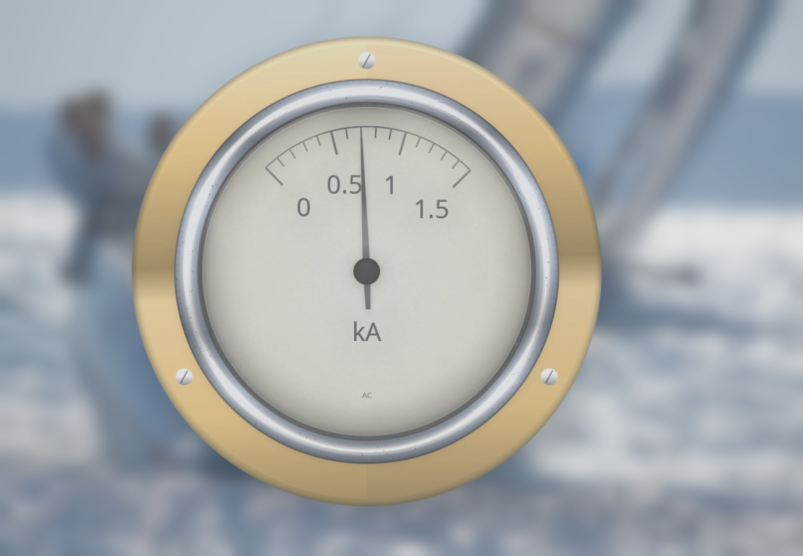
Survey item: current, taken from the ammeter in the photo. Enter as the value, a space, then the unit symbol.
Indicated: 0.7 kA
